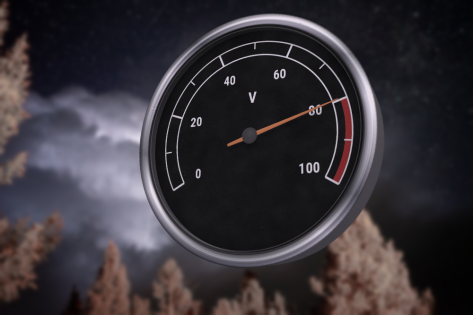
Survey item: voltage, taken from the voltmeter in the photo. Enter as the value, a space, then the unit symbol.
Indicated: 80 V
